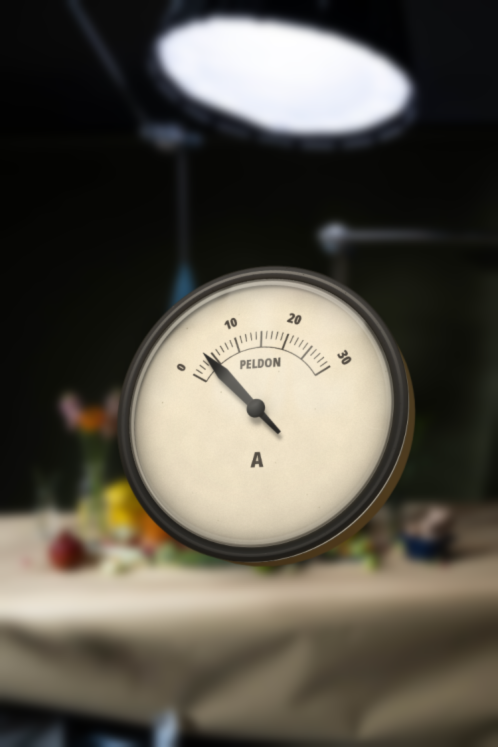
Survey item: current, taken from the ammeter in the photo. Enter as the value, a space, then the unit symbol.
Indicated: 4 A
